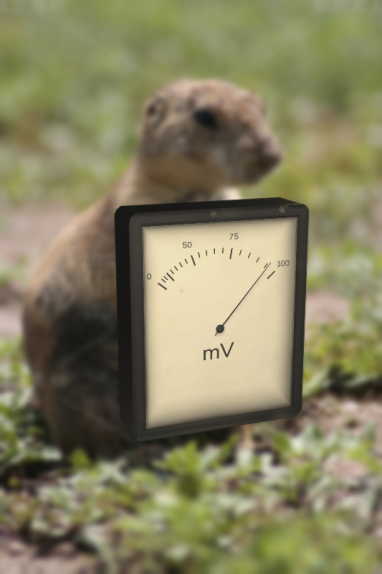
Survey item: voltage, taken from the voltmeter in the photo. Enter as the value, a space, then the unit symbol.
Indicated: 95 mV
